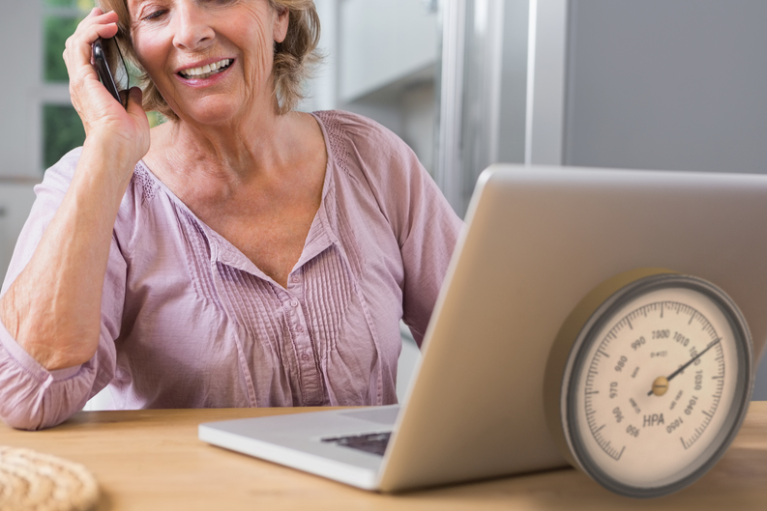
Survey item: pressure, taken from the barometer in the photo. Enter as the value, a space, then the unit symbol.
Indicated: 1020 hPa
